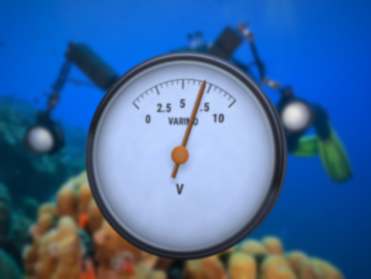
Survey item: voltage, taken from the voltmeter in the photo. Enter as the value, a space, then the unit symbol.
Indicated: 7 V
